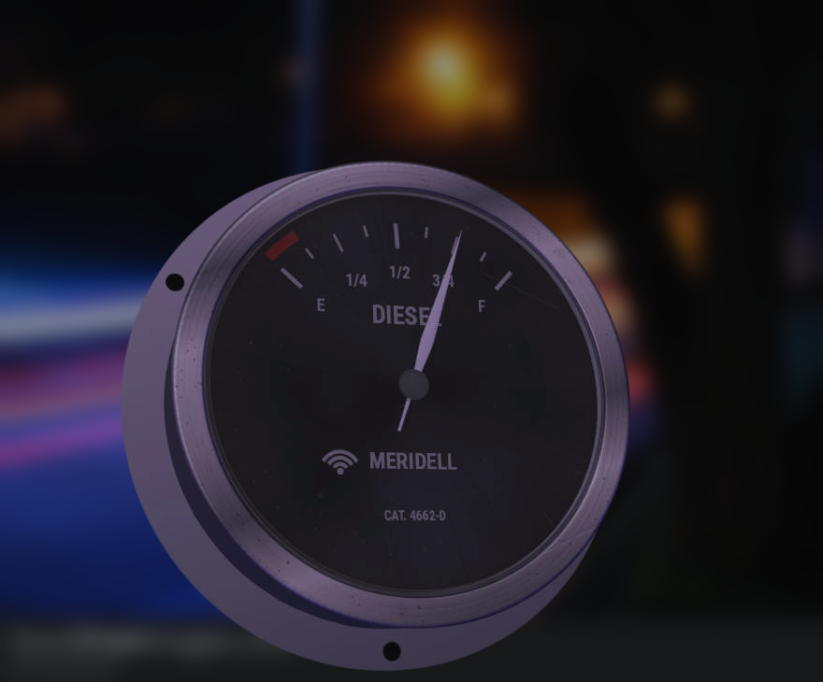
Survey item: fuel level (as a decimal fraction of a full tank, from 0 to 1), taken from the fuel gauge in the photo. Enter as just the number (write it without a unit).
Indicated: 0.75
